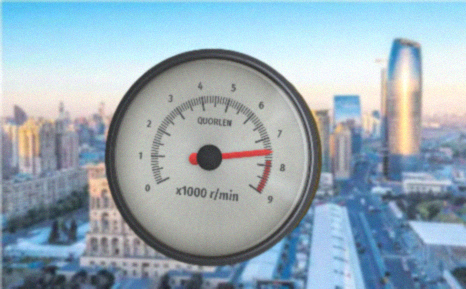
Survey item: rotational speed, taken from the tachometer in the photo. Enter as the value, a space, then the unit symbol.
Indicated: 7500 rpm
